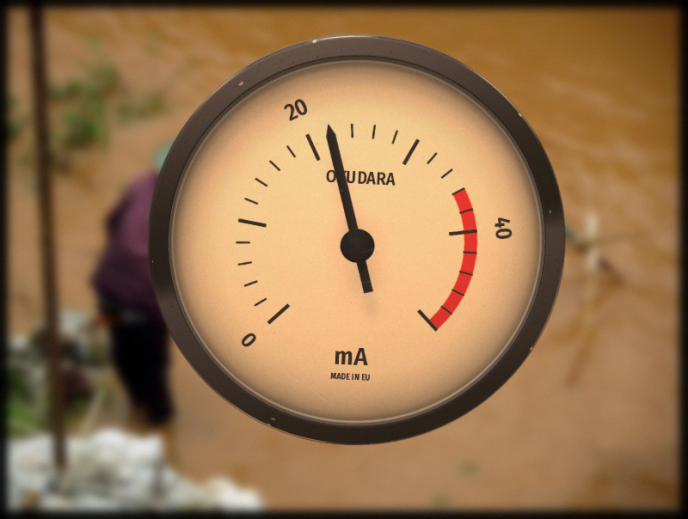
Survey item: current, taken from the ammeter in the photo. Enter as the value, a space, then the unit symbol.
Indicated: 22 mA
